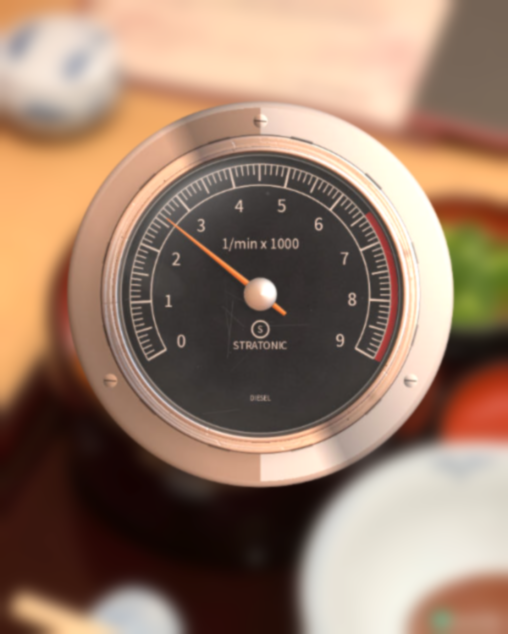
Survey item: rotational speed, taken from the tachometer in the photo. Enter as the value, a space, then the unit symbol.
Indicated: 2600 rpm
